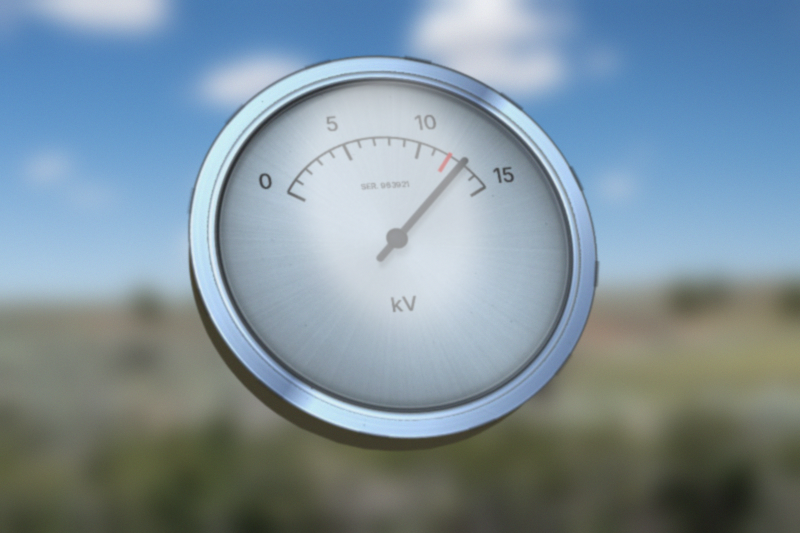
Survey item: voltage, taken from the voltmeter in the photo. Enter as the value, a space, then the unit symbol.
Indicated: 13 kV
